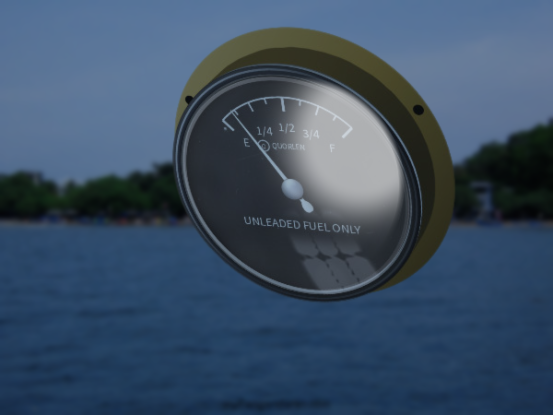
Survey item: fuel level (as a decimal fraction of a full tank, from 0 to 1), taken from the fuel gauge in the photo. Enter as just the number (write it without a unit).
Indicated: 0.125
